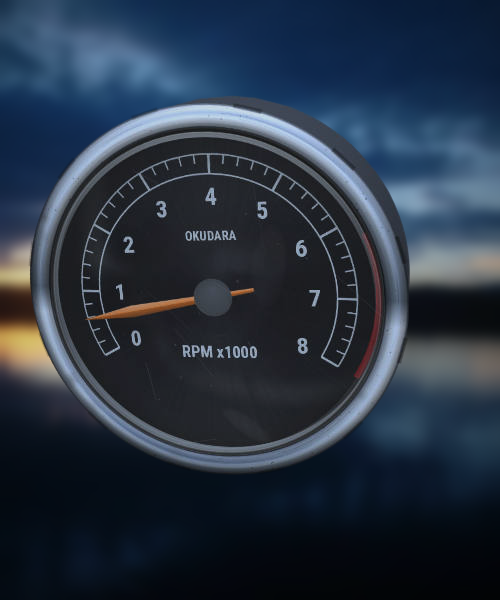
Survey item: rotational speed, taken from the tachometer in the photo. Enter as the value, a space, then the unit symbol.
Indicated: 600 rpm
